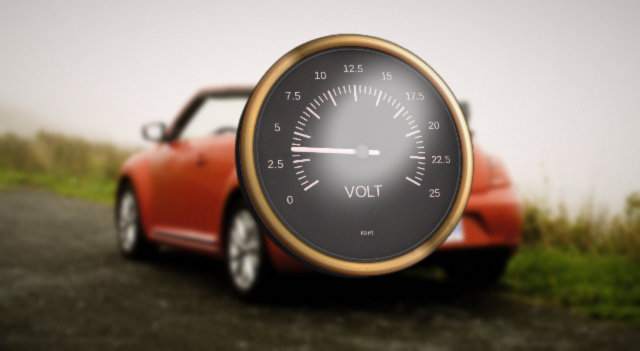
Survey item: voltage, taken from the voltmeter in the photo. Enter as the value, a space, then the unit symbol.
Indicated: 3.5 V
